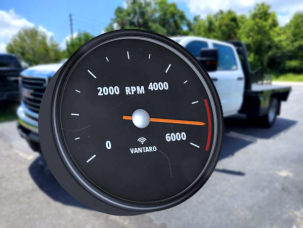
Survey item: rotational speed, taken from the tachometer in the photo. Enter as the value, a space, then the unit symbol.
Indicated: 5500 rpm
